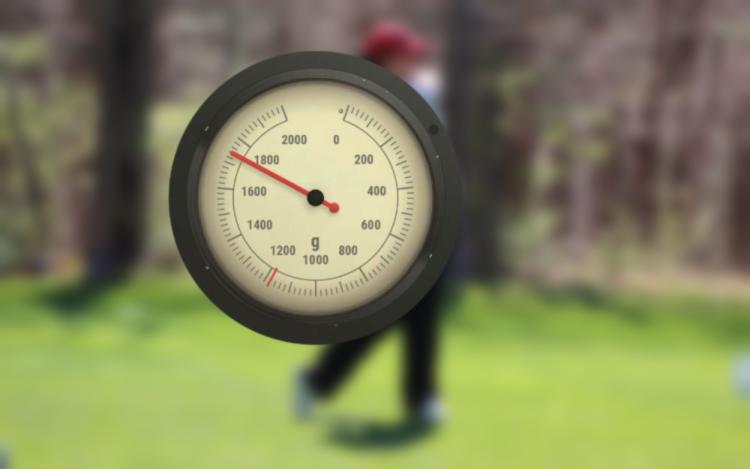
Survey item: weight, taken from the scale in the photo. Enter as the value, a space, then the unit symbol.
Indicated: 1740 g
